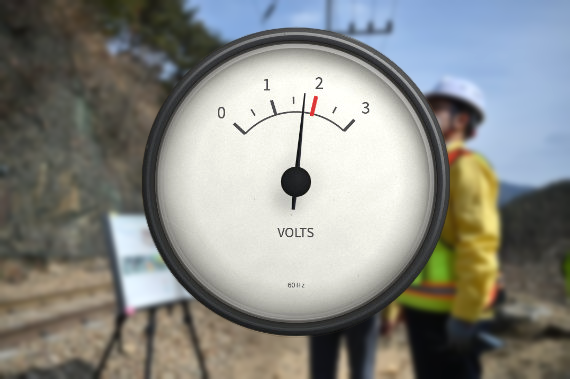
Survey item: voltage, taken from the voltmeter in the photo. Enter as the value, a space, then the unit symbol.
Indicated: 1.75 V
